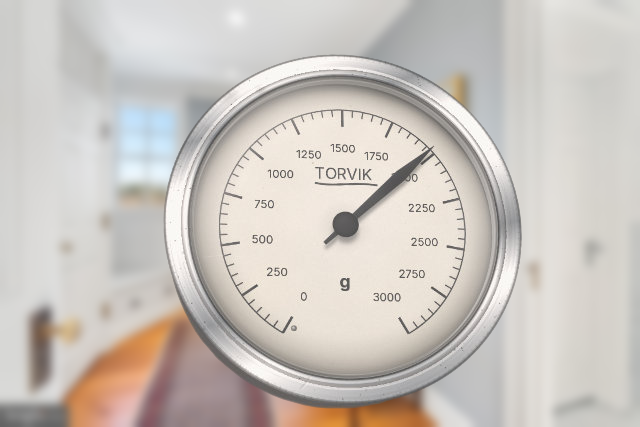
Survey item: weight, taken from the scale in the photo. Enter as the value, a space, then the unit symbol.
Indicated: 1975 g
